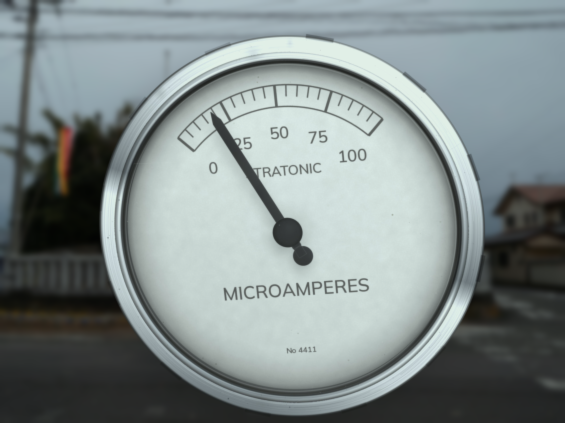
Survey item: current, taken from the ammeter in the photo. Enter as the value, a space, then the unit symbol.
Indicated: 20 µA
